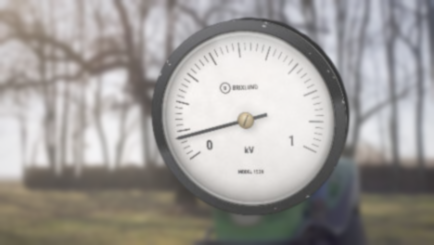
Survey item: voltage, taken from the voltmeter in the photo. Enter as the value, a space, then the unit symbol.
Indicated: 0.08 kV
